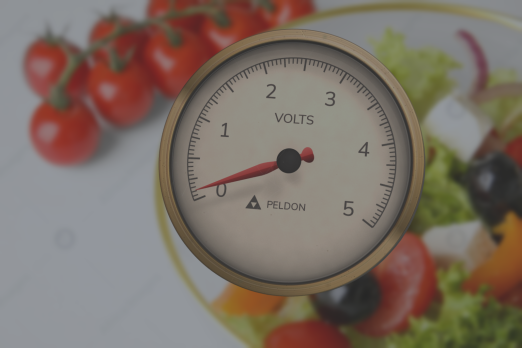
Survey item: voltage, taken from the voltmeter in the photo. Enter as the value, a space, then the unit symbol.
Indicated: 0.1 V
